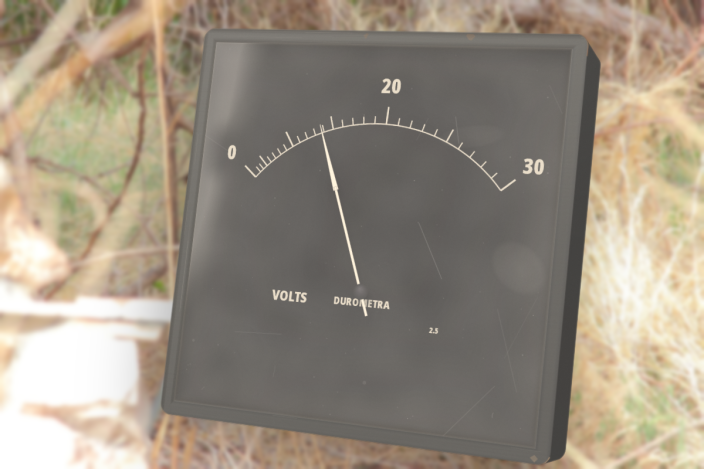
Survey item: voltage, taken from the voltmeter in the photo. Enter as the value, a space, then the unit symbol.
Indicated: 14 V
